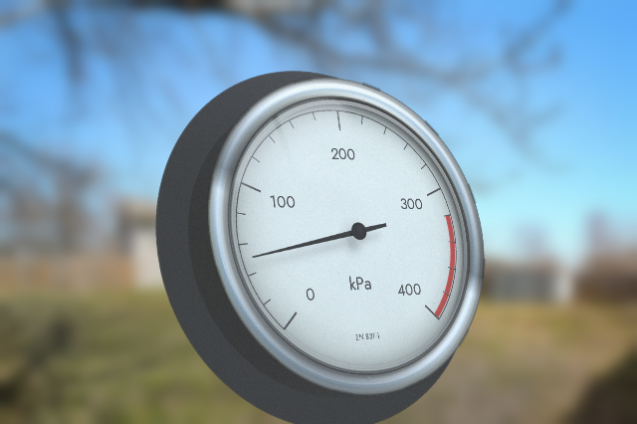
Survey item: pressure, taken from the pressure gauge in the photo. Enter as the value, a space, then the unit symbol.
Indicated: 50 kPa
